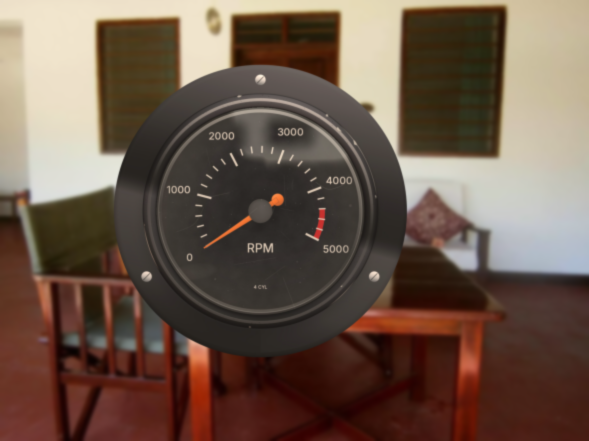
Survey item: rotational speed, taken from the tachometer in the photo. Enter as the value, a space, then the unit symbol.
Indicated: 0 rpm
